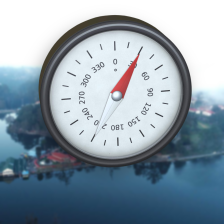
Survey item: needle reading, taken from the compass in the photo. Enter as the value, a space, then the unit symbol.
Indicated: 30 °
